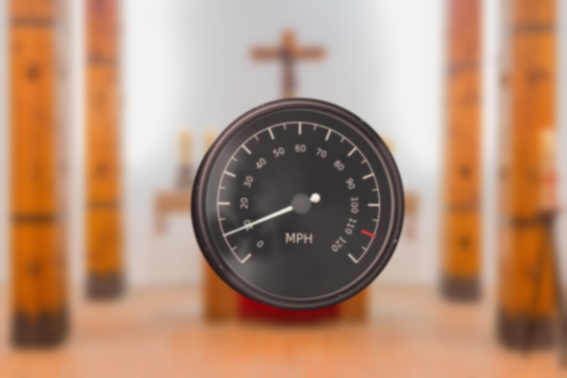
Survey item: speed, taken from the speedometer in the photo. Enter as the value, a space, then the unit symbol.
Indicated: 10 mph
